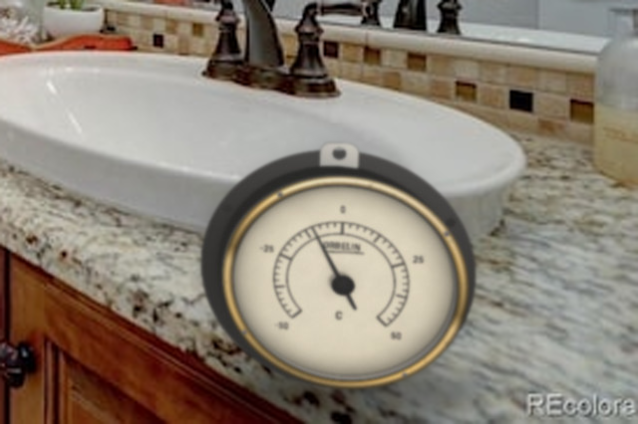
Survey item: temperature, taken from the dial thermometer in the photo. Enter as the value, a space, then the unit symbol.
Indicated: -10 °C
